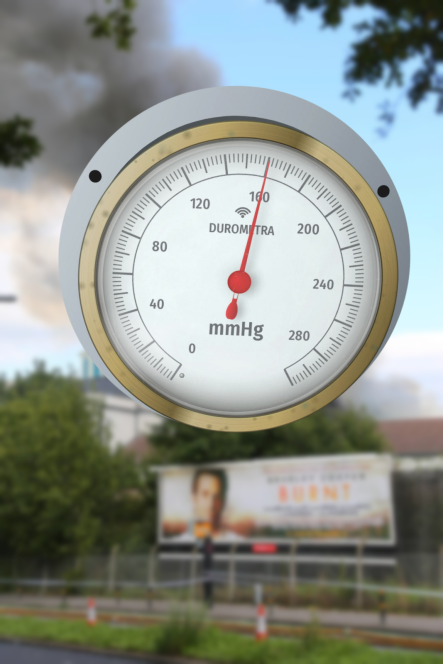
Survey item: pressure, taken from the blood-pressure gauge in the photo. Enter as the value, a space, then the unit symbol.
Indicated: 160 mmHg
